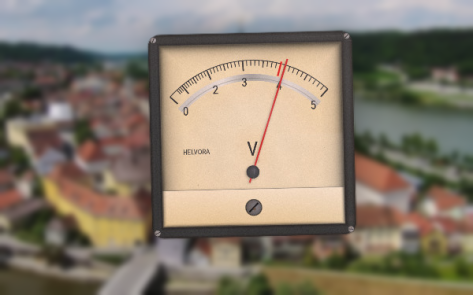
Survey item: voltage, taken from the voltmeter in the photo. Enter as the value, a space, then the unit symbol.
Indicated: 4 V
